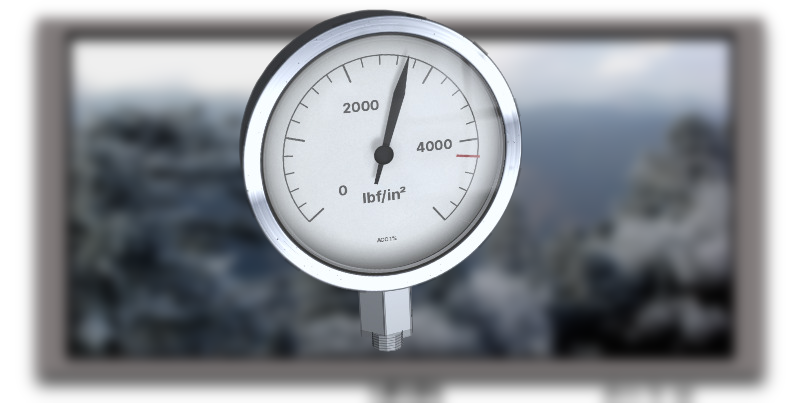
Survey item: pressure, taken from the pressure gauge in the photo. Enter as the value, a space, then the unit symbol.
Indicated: 2700 psi
